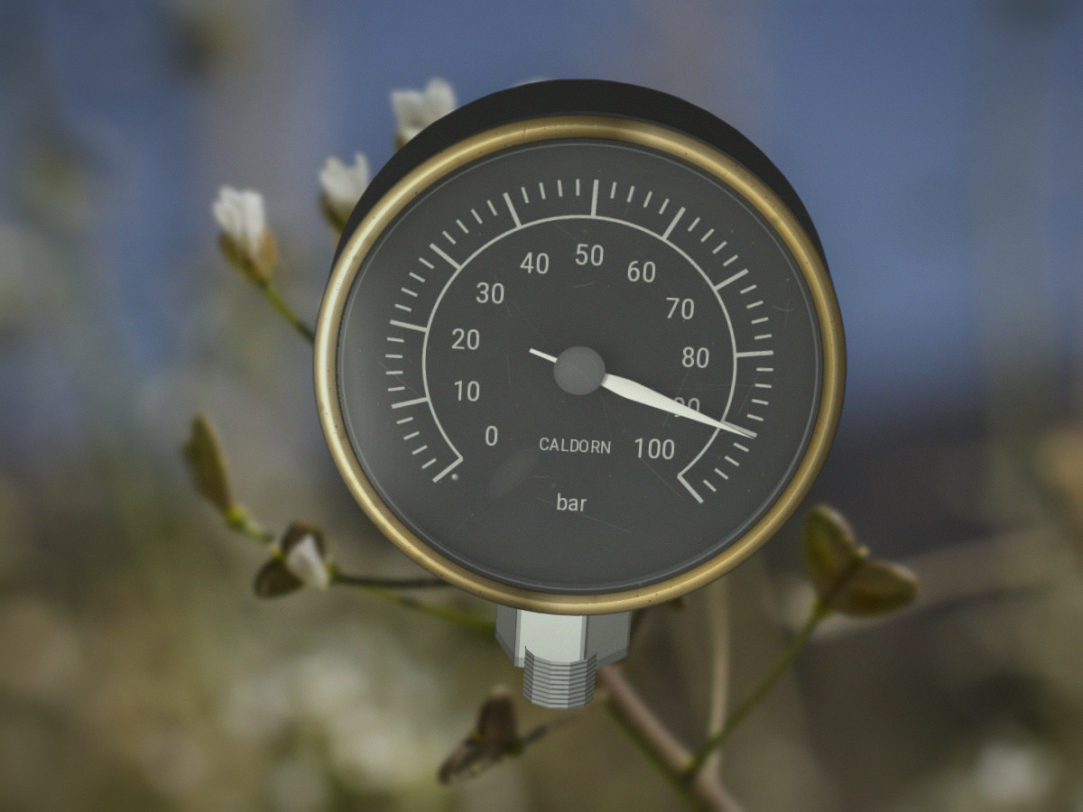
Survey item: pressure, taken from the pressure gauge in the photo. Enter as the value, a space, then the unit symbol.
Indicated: 90 bar
